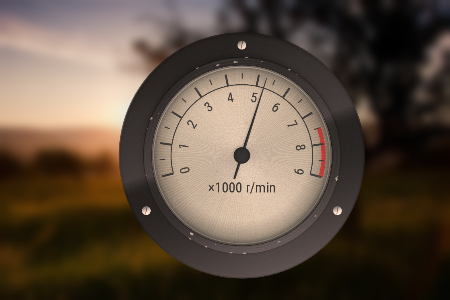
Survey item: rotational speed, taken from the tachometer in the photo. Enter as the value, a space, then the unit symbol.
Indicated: 5250 rpm
